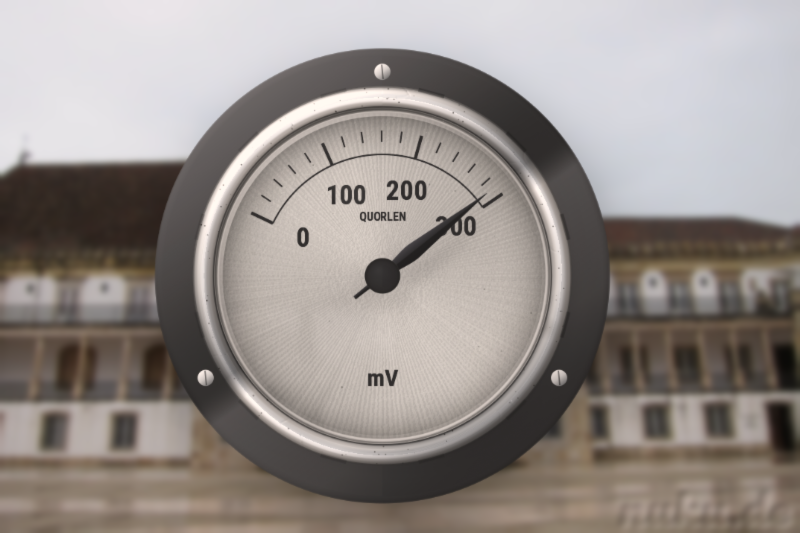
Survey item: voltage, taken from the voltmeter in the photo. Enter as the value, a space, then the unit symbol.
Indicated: 290 mV
